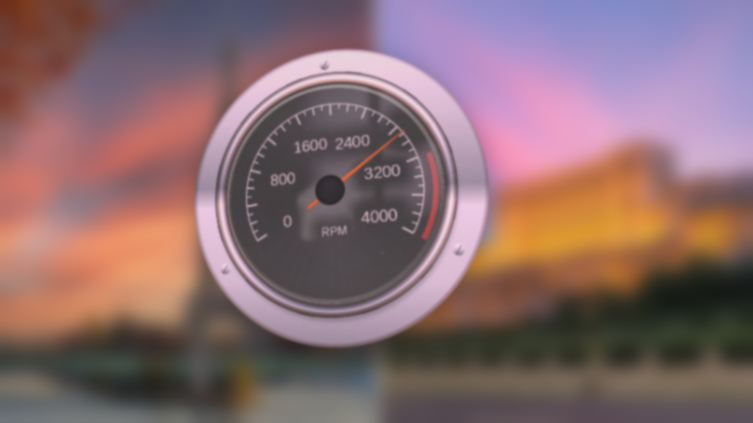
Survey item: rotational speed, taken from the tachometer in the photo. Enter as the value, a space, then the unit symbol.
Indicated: 2900 rpm
